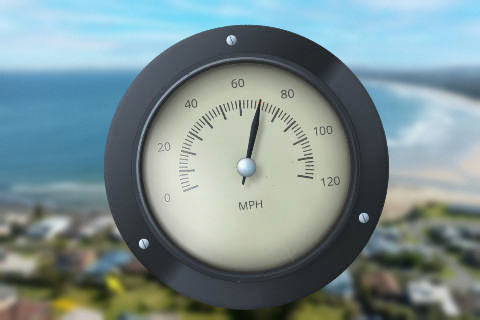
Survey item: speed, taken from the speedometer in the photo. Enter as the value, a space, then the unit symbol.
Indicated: 70 mph
